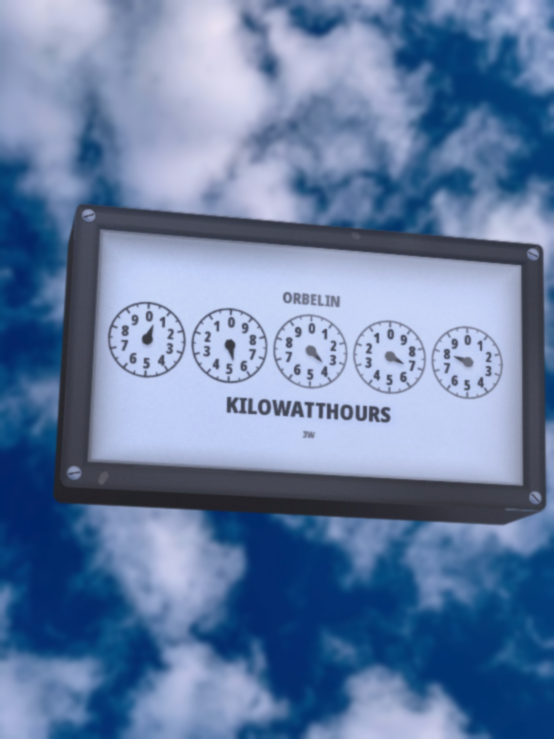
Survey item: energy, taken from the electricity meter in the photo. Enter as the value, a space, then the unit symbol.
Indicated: 5368 kWh
